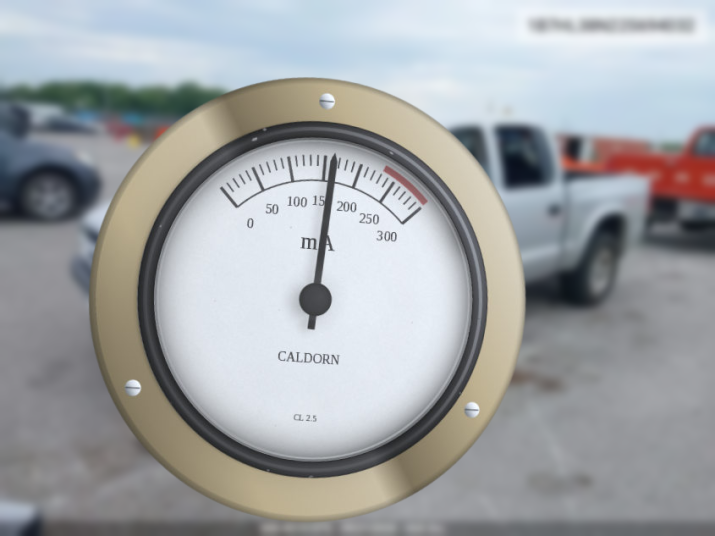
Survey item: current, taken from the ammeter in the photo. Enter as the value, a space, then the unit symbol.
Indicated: 160 mA
